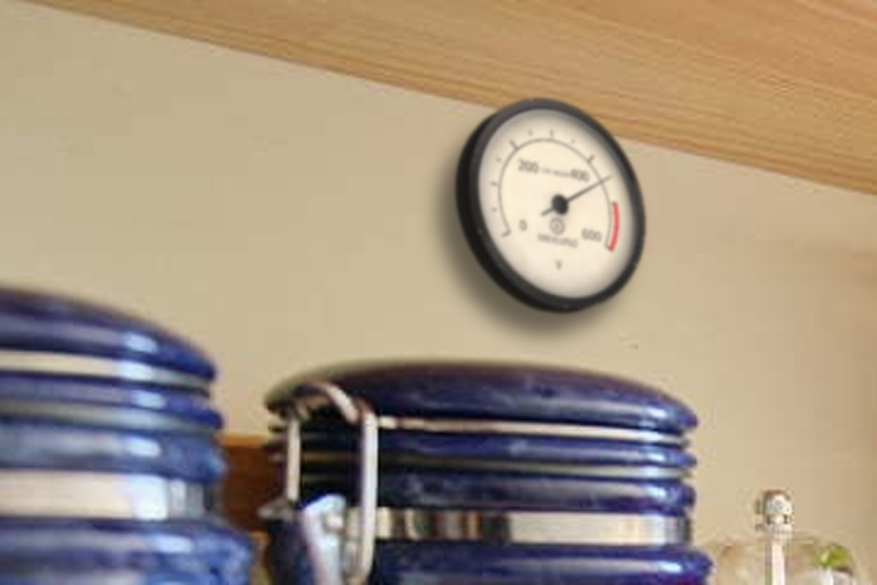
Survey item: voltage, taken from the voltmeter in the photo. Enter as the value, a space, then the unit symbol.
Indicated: 450 V
